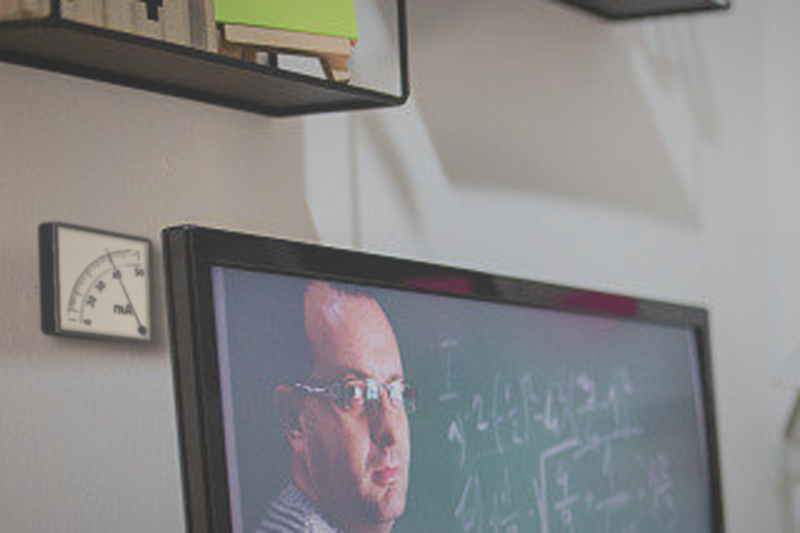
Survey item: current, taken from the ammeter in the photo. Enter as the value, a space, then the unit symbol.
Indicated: 40 mA
